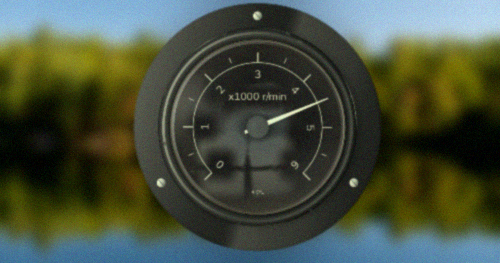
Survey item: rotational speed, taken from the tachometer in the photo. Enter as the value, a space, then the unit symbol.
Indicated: 4500 rpm
